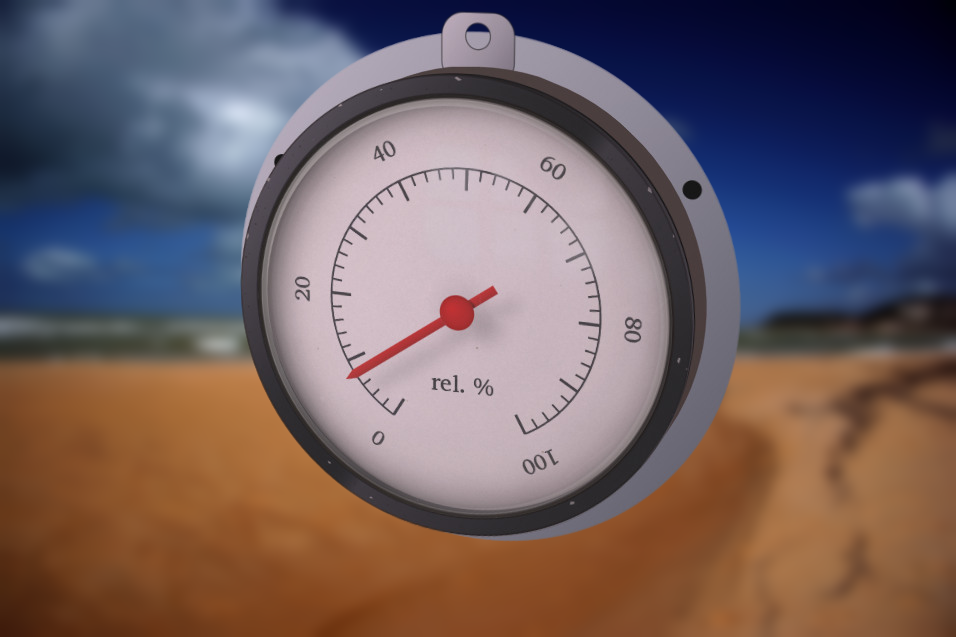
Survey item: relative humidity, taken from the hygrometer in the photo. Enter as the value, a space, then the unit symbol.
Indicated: 8 %
